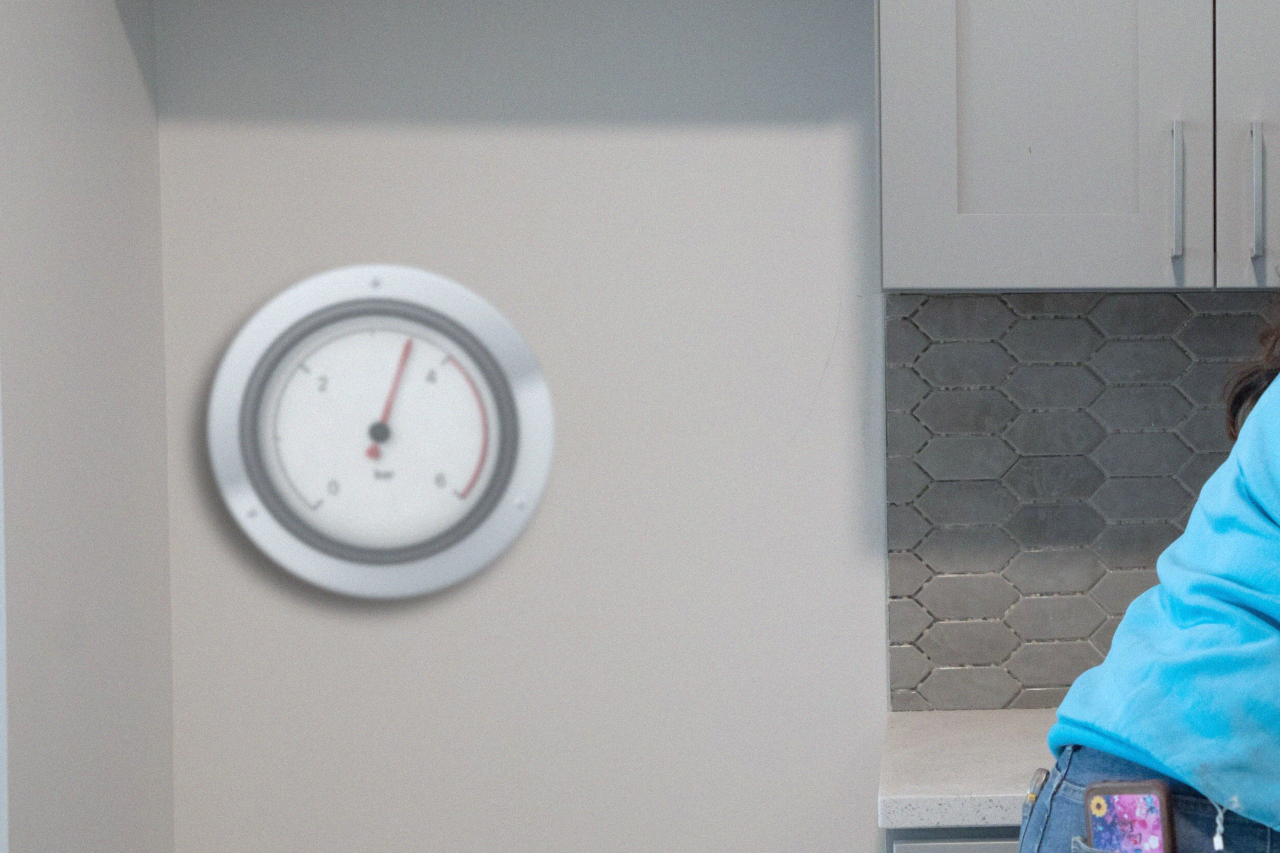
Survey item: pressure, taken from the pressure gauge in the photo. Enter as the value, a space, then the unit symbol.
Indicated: 3.5 bar
